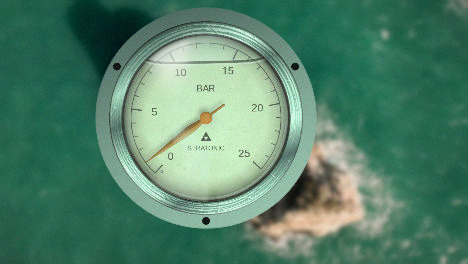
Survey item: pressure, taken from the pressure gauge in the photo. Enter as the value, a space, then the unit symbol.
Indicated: 1 bar
